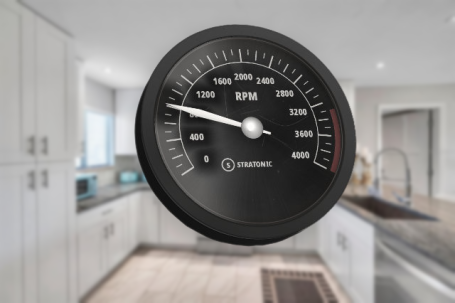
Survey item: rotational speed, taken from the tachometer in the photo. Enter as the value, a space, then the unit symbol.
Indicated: 800 rpm
